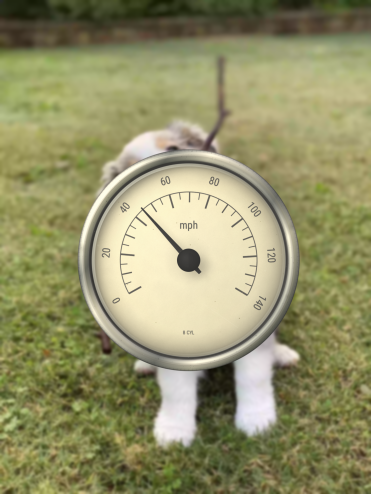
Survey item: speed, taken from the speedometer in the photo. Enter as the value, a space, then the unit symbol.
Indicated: 45 mph
